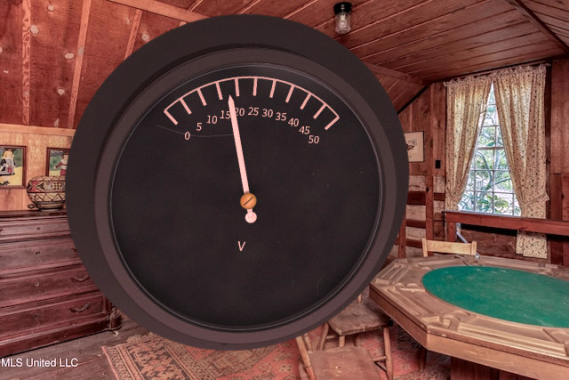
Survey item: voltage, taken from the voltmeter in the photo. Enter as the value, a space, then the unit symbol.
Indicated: 17.5 V
